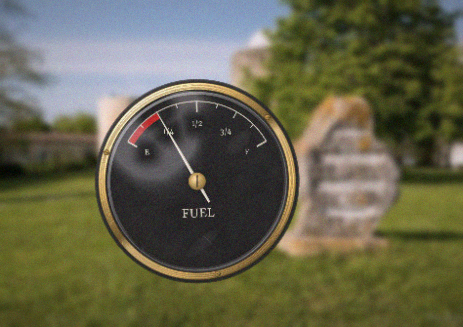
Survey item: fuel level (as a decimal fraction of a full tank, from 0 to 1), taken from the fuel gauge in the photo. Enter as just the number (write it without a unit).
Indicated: 0.25
